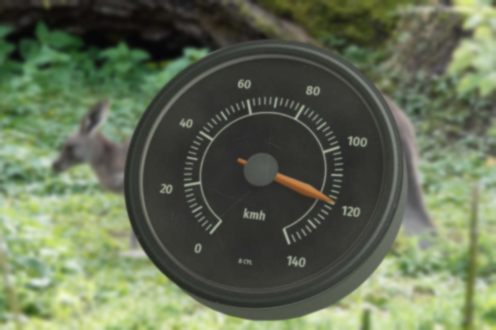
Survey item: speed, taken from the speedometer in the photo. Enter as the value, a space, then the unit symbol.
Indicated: 120 km/h
